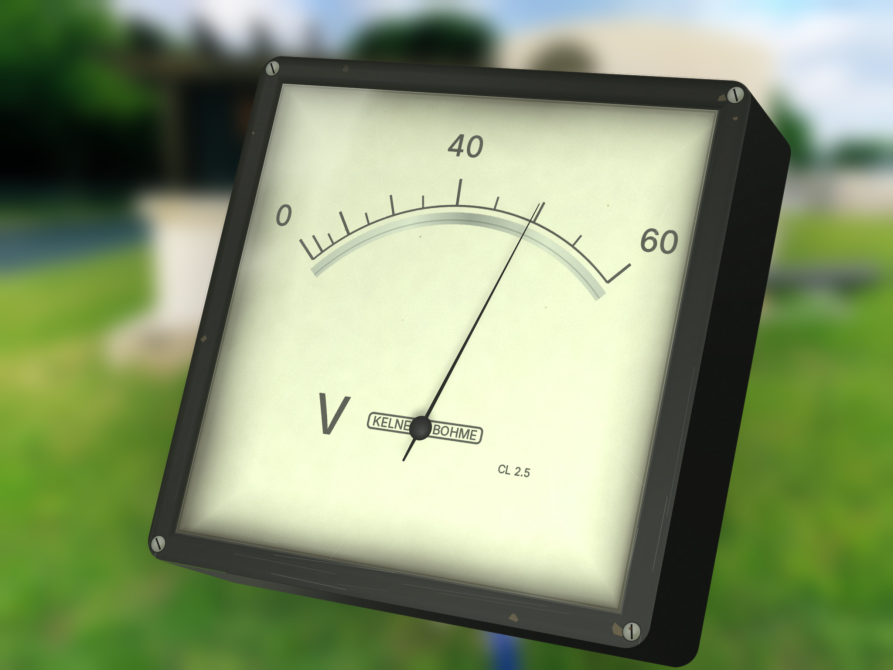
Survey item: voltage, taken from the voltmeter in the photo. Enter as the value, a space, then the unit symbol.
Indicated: 50 V
